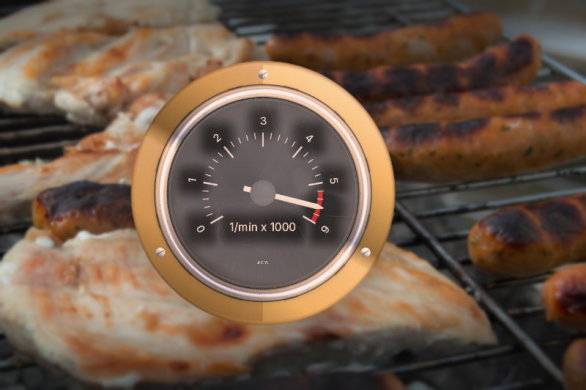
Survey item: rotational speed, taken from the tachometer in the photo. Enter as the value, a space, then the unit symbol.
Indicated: 5600 rpm
